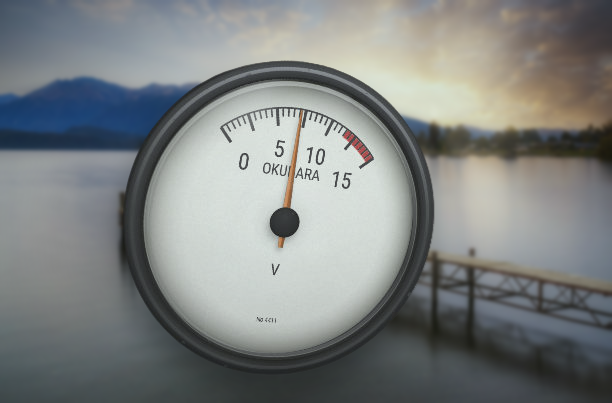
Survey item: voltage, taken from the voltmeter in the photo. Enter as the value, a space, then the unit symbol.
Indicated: 7 V
